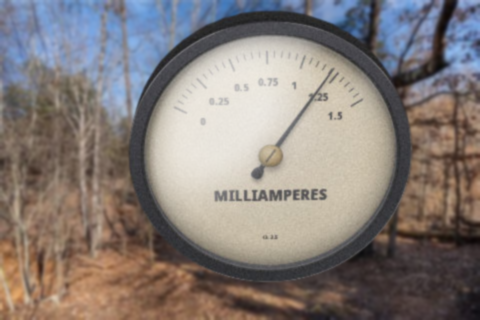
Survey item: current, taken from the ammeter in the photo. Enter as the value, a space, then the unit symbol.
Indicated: 1.2 mA
